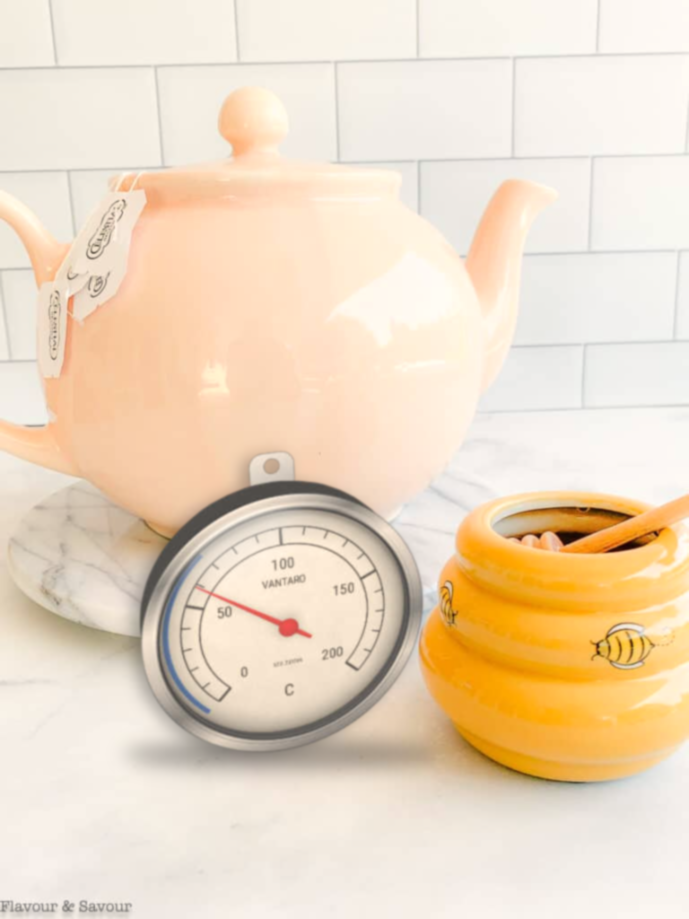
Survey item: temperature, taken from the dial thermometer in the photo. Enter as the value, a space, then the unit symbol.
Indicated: 60 °C
